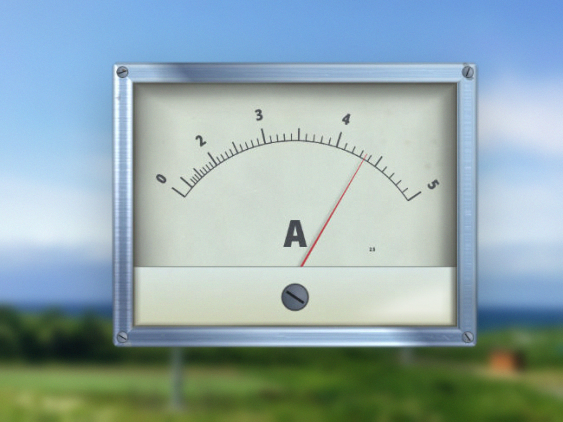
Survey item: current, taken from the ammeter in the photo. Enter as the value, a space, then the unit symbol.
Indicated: 4.35 A
